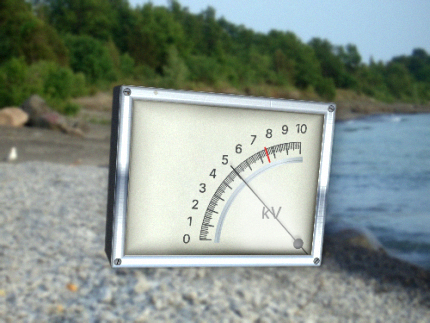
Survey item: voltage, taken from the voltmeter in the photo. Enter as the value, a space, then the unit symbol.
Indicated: 5 kV
